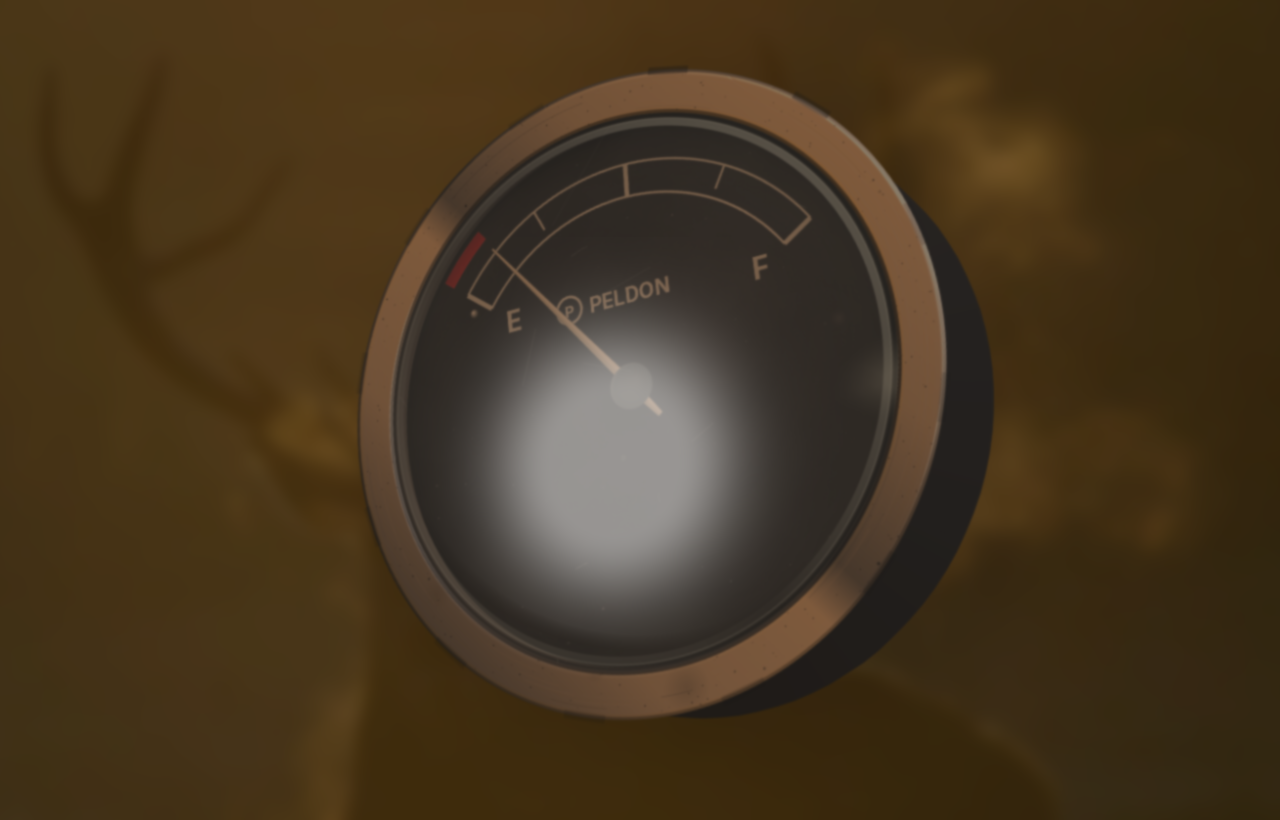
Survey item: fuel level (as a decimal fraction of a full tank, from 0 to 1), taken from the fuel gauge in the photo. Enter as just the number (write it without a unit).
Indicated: 0.125
